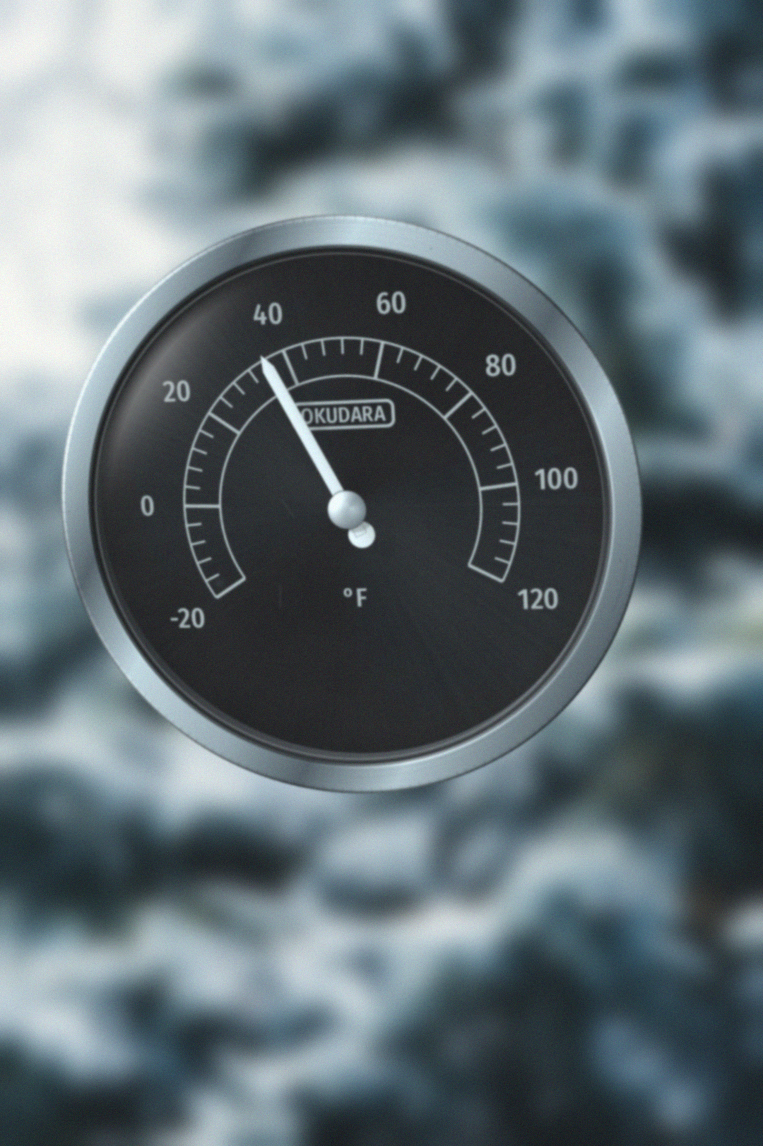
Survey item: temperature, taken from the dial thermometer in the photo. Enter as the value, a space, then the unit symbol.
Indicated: 36 °F
